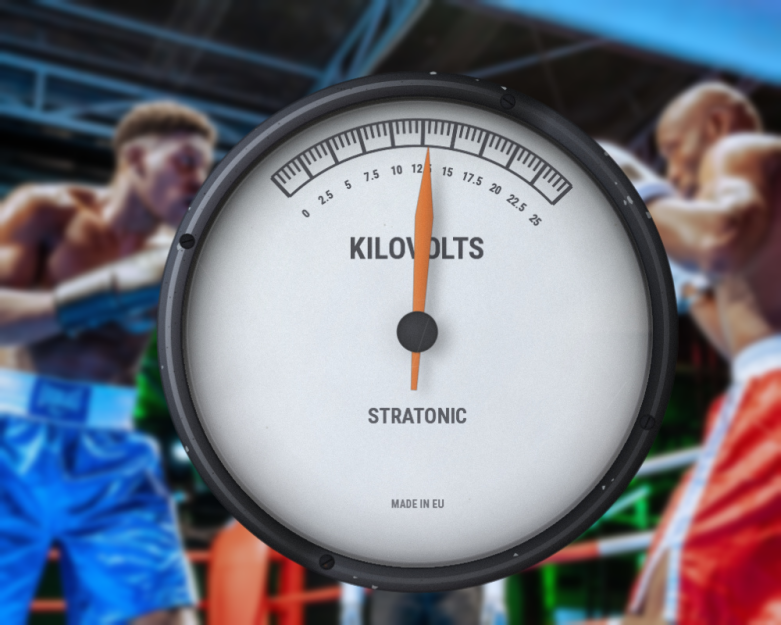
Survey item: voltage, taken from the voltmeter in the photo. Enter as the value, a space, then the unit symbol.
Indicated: 13 kV
